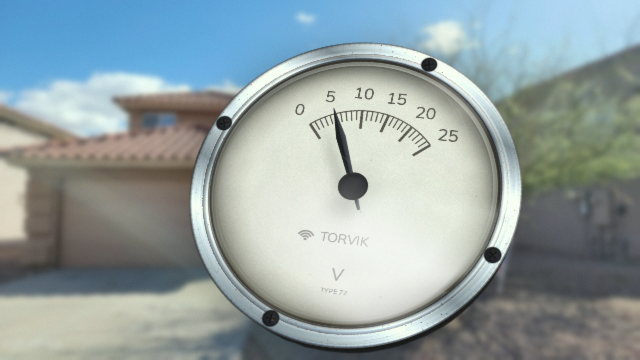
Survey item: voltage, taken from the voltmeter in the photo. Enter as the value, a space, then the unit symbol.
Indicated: 5 V
